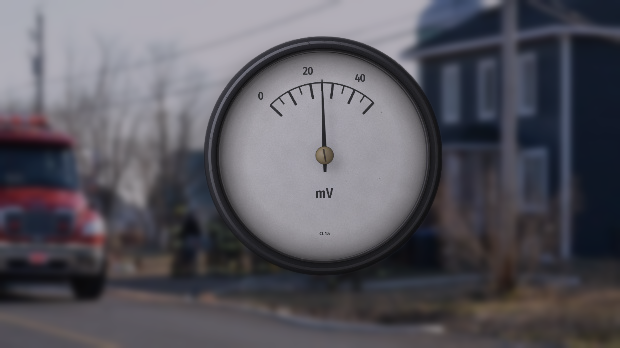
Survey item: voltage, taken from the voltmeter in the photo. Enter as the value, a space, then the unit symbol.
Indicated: 25 mV
